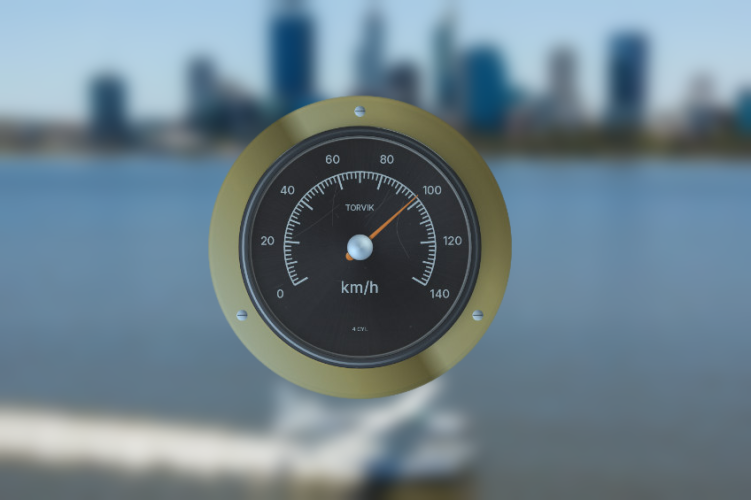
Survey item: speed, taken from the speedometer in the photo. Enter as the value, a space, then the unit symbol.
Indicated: 98 km/h
